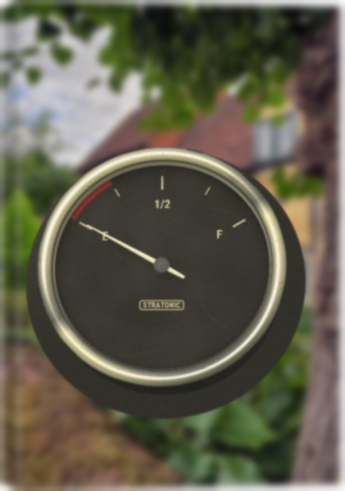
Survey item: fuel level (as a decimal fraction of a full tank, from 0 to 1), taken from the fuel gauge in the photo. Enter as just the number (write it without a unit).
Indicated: 0
